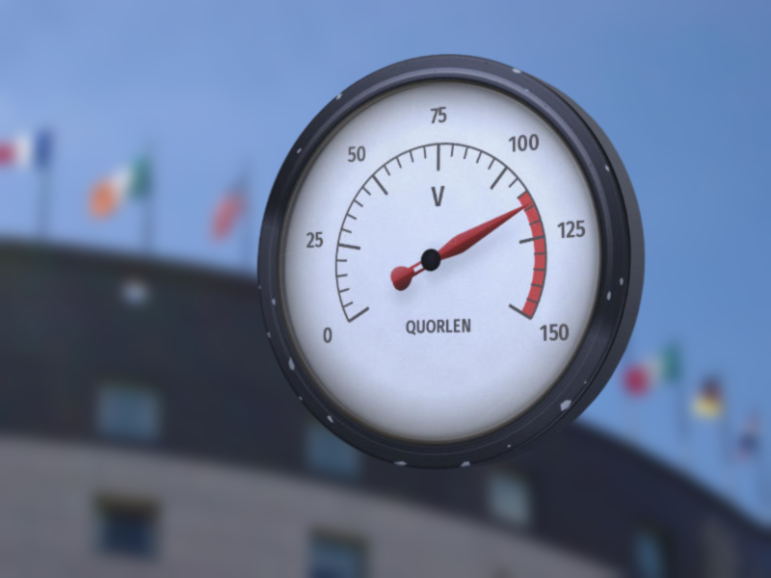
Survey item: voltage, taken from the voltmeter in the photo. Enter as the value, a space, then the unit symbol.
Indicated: 115 V
